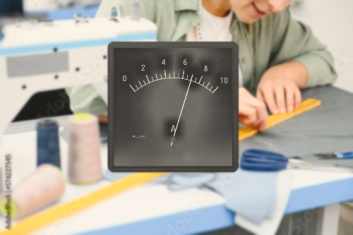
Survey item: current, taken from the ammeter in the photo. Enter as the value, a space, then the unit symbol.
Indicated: 7 A
